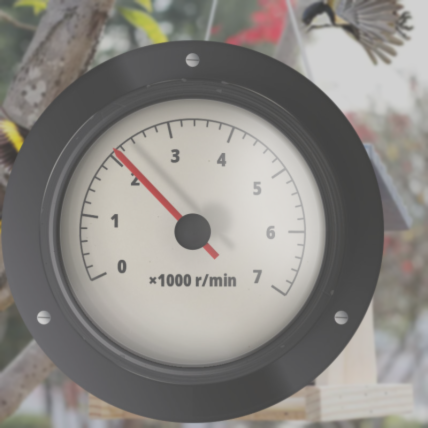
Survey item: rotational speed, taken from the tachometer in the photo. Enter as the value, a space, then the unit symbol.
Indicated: 2100 rpm
